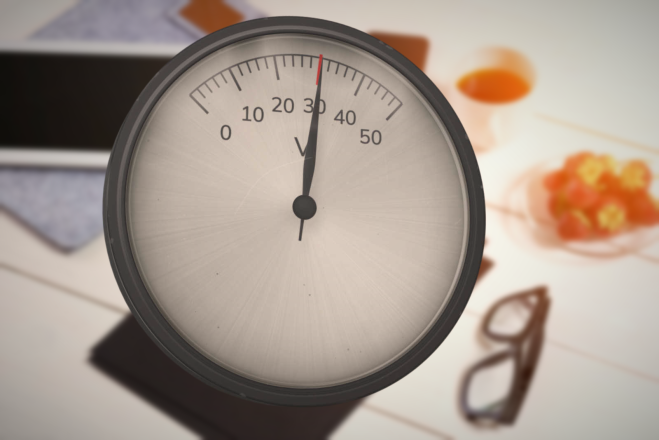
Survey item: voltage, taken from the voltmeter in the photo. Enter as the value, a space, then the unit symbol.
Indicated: 30 V
